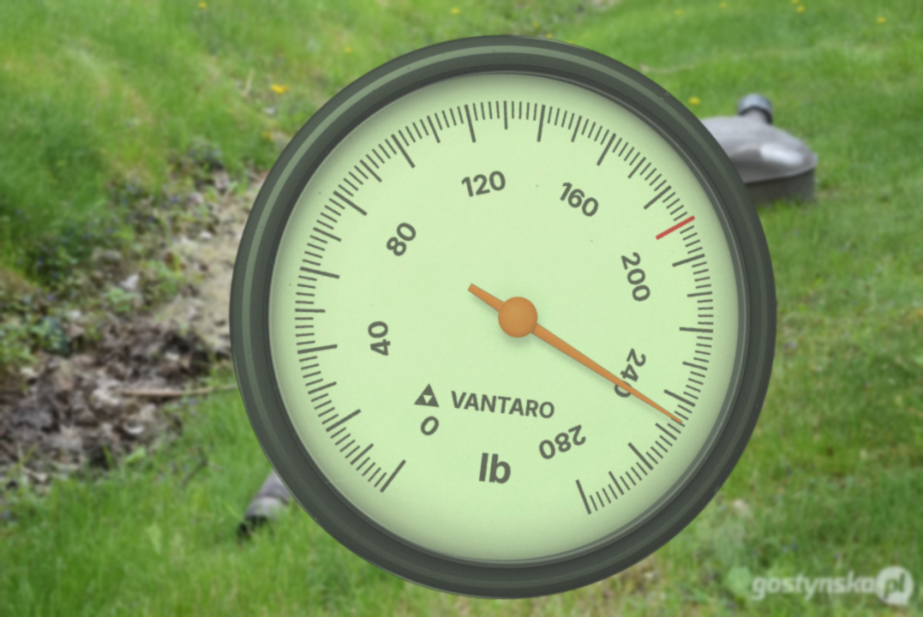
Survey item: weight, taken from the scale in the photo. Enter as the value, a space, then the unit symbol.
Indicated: 246 lb
